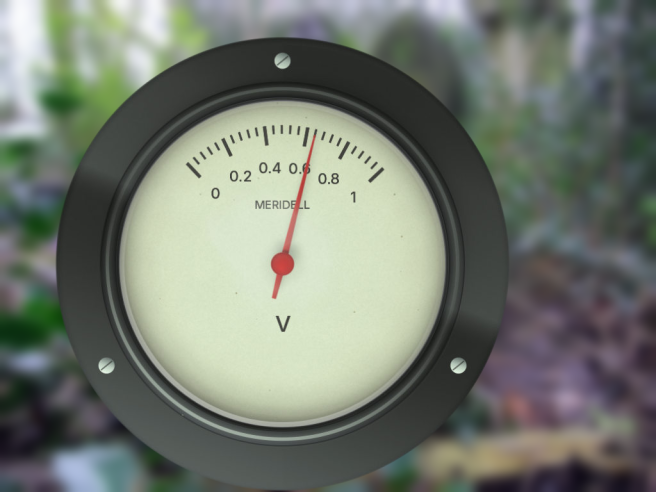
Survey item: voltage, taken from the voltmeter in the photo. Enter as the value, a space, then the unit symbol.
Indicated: 0.64 V
